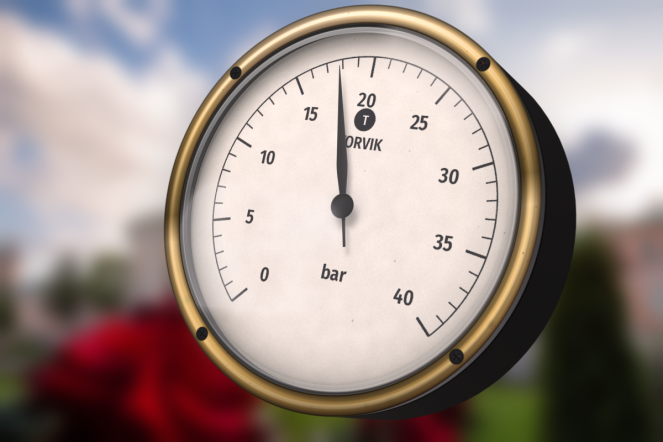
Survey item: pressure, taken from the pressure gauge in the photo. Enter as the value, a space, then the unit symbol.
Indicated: 18 bar
